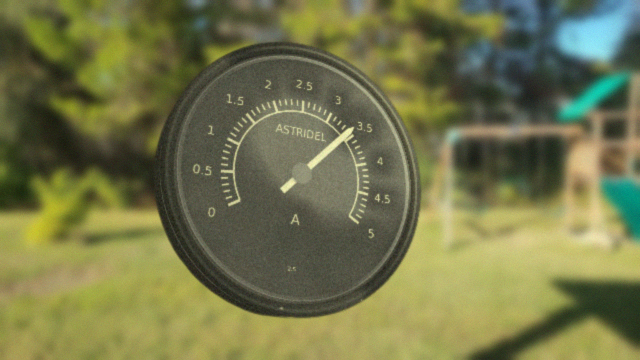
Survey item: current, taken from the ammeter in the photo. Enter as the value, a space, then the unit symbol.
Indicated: 3.4 A
